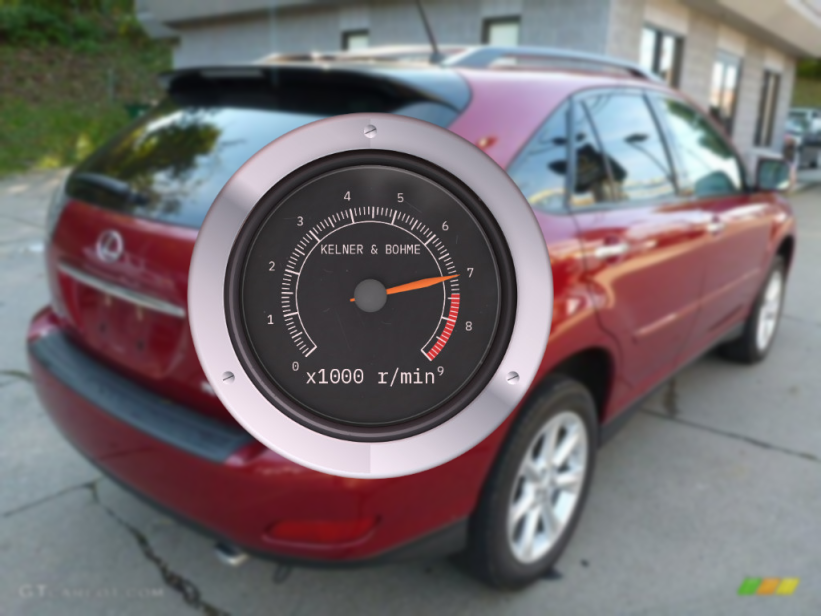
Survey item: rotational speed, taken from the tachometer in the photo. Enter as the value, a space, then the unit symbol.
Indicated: 7000 rpm
